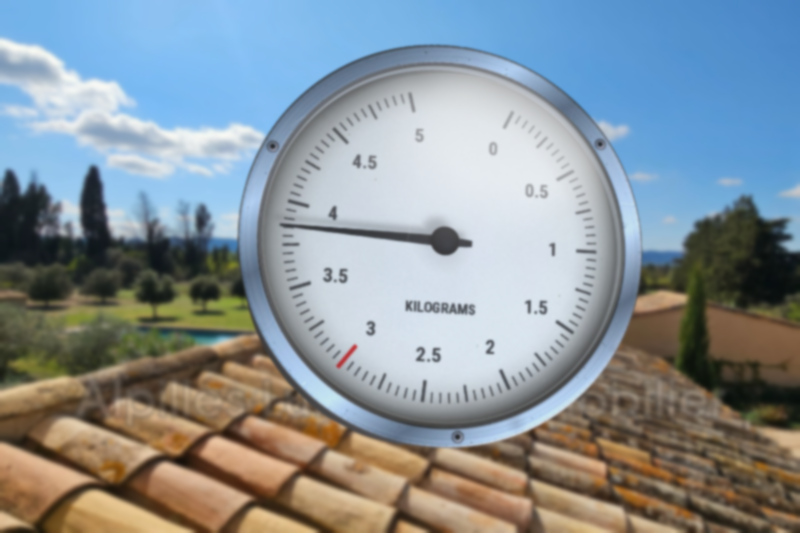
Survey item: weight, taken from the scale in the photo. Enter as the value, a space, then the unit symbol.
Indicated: 3.85 kg
